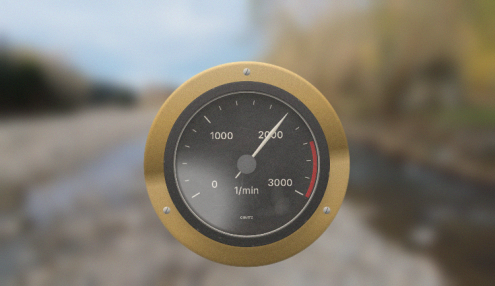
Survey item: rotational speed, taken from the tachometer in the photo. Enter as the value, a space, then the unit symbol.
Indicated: 2000 rpm
